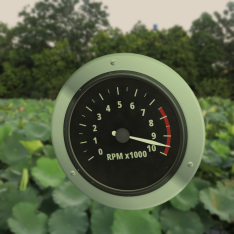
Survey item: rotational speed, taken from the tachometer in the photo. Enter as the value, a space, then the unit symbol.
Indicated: 9500 rpm
